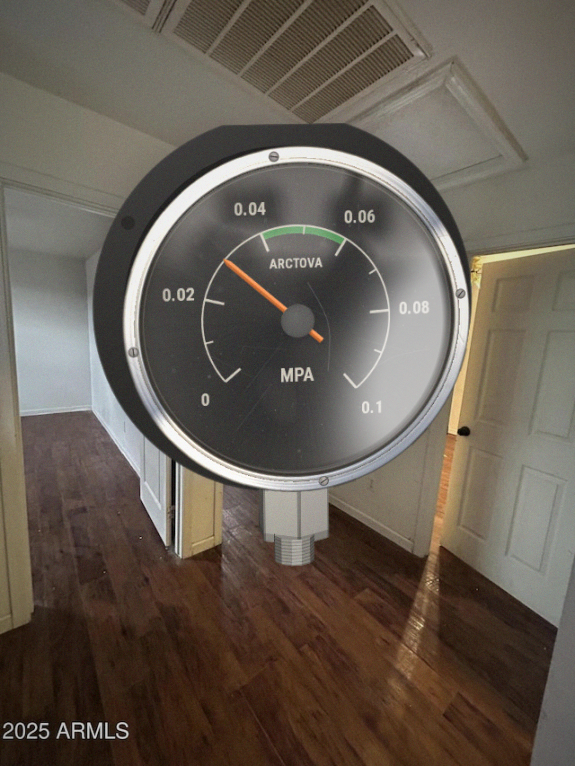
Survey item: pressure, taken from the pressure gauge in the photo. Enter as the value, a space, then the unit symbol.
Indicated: 0.03 MPa
